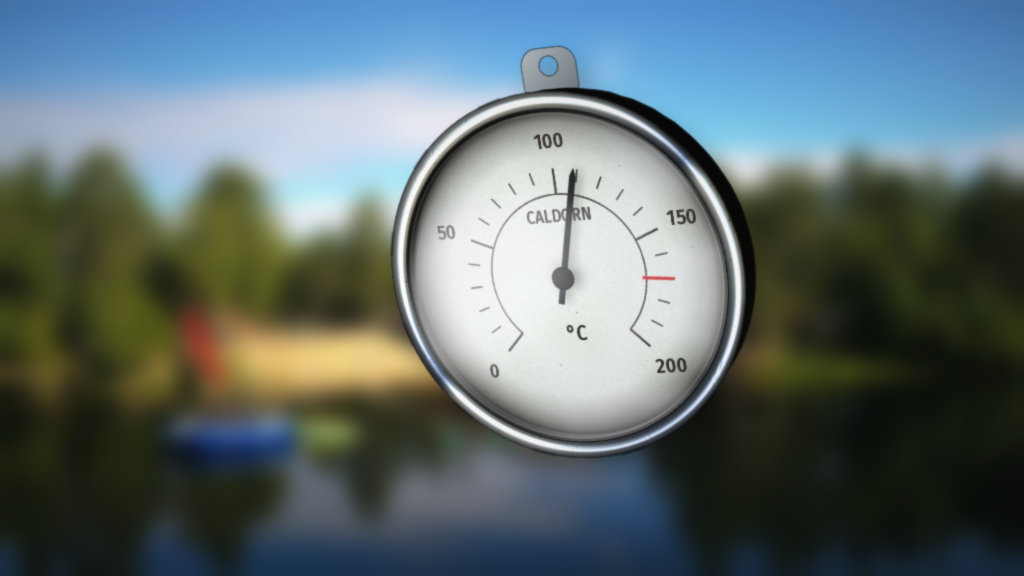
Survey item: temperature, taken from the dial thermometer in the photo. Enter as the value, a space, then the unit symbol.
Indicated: 110 °C
